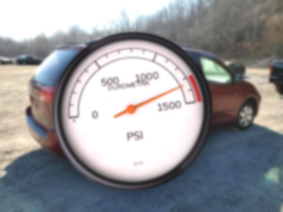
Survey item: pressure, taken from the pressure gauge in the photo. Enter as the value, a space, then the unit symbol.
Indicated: 1350 psi
